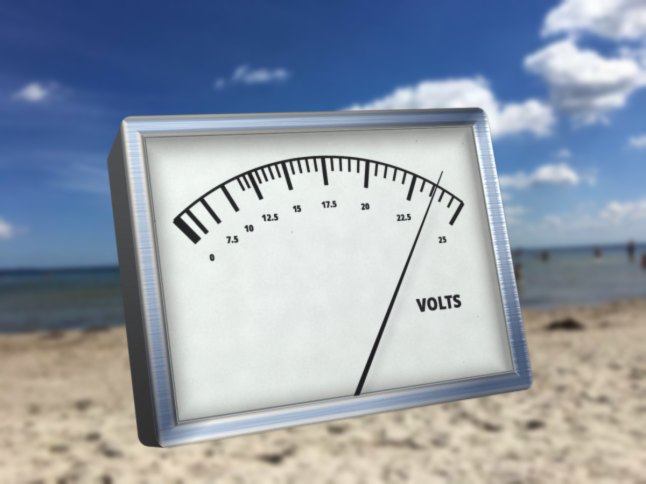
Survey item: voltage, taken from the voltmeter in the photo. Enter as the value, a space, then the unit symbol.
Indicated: 23.5 V
